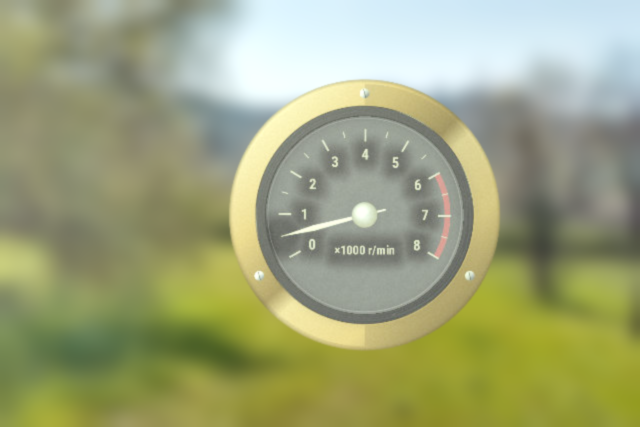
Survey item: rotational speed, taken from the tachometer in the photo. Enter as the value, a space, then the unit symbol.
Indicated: 500 rpm
